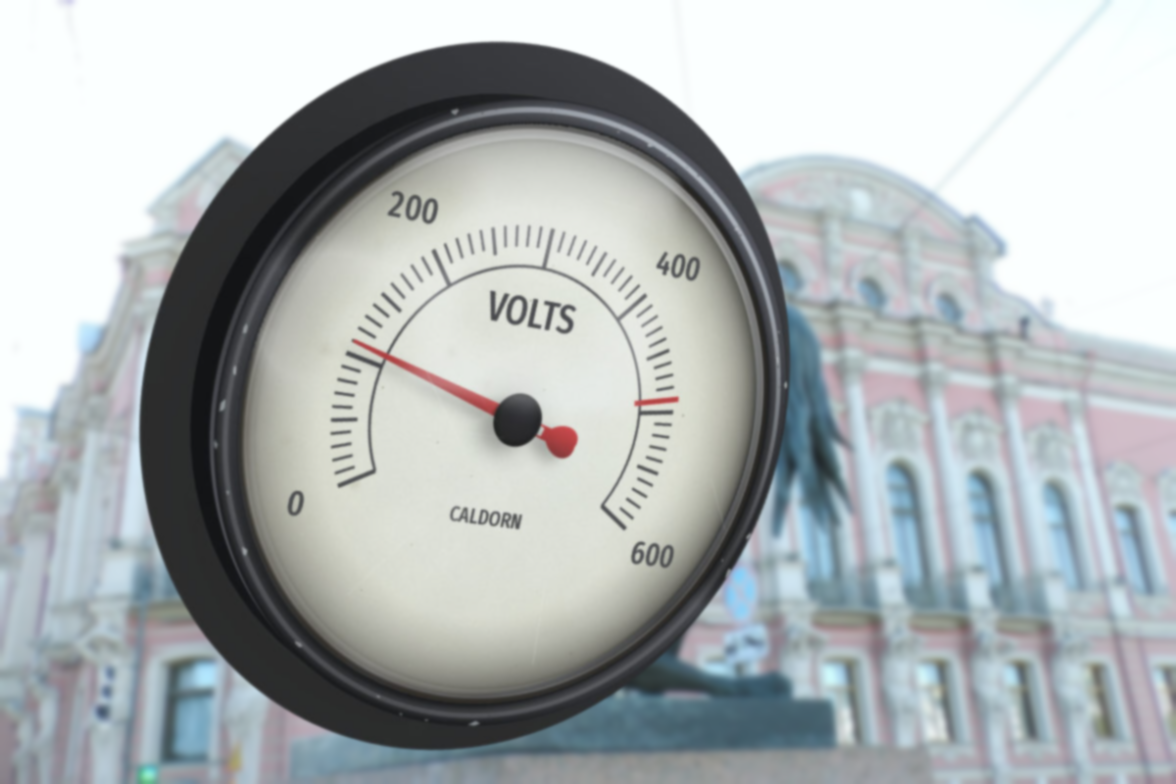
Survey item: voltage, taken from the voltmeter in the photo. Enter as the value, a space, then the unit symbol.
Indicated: 110 V
